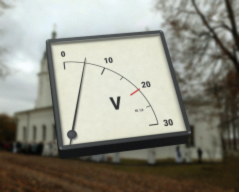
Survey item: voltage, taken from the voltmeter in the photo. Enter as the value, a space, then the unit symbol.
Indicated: 5 V
